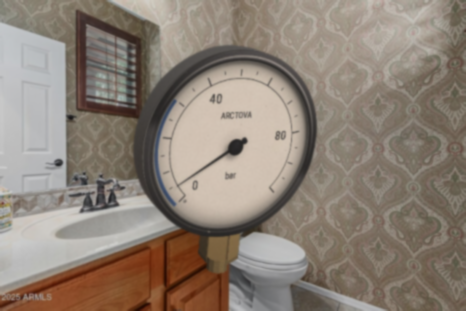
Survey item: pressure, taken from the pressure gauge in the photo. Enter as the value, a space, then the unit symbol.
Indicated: 5 bar
